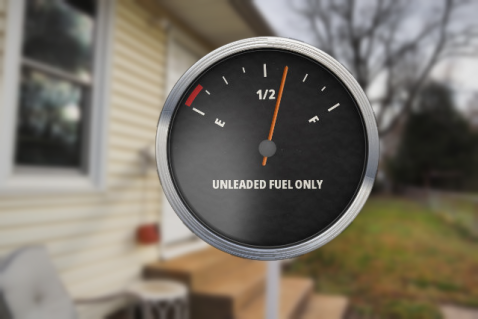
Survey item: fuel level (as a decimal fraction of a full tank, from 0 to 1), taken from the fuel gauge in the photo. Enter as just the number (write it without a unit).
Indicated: 0.625
